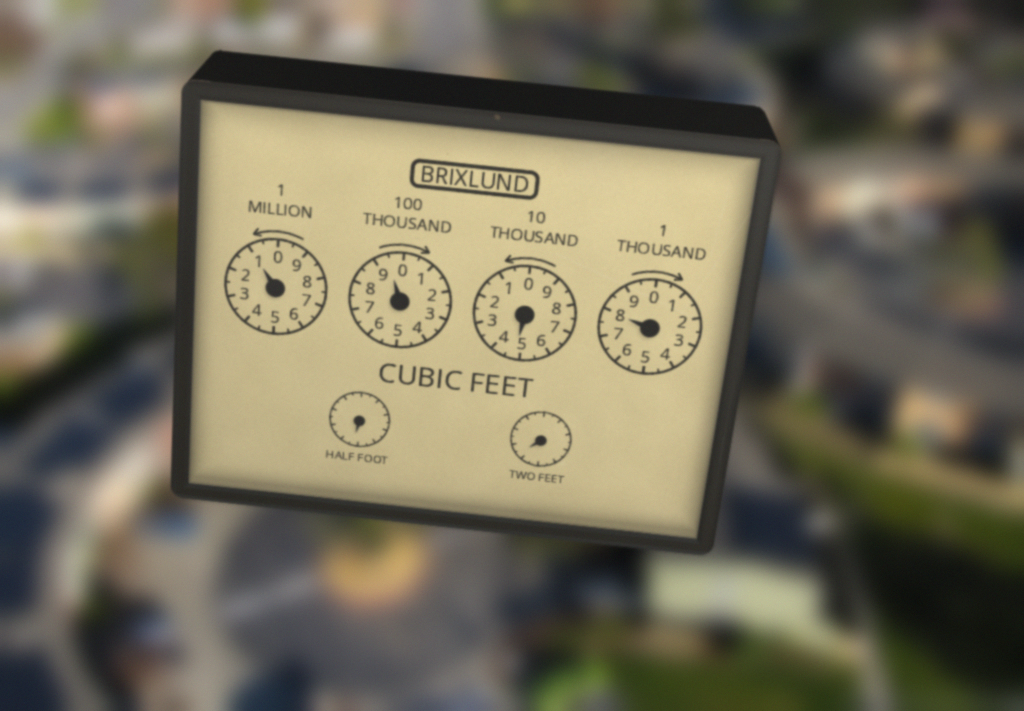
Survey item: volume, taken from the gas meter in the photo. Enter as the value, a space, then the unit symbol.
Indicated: 94800 ft³
